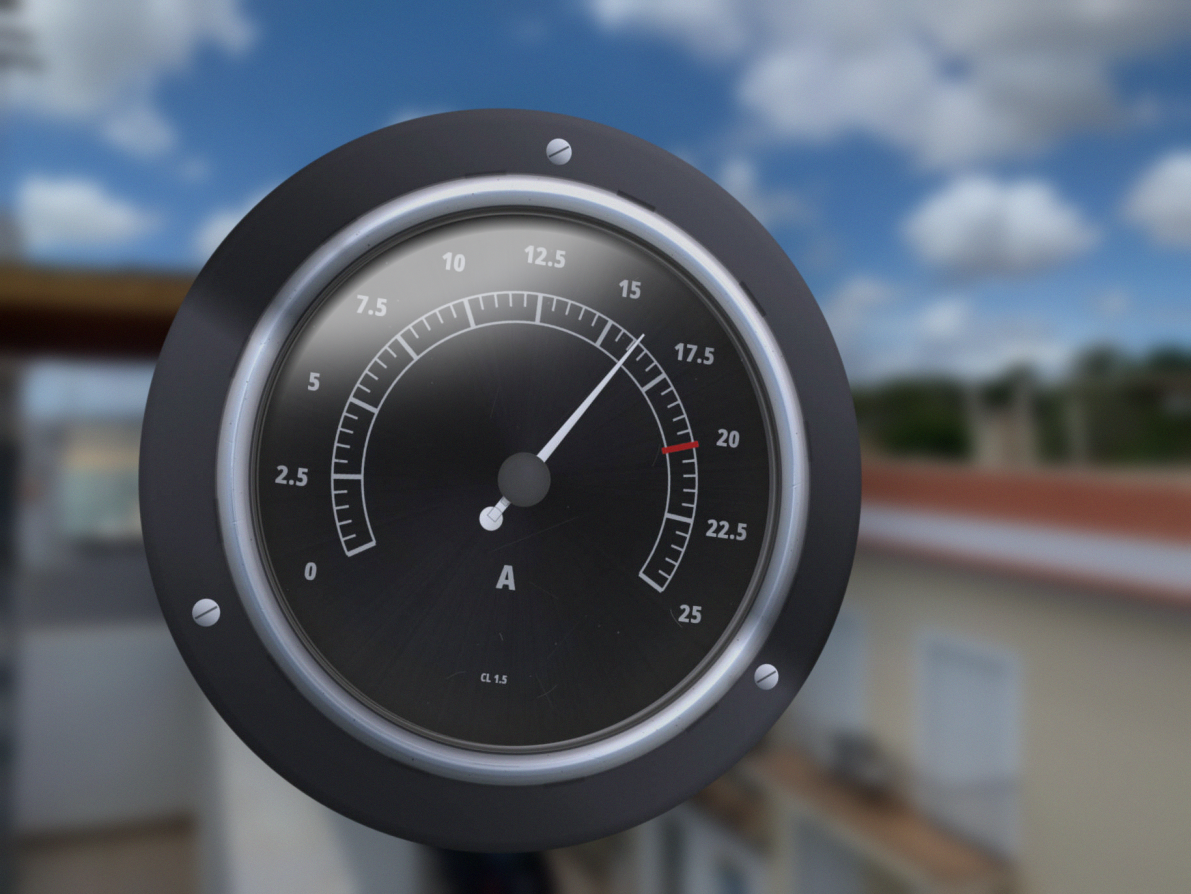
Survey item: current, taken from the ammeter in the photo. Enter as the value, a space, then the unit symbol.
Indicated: 16 A
